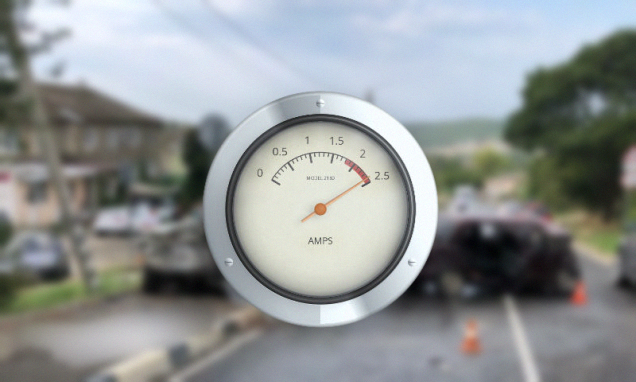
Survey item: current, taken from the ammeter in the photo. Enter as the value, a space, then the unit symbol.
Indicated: 2.4 A
